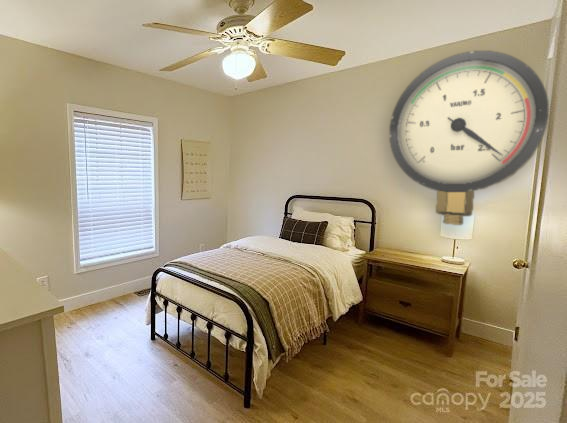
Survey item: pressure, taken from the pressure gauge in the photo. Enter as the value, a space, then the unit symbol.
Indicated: 2.45 bar
